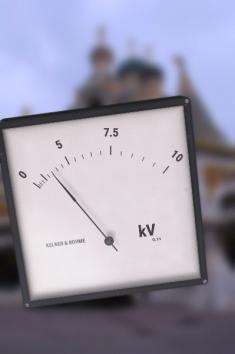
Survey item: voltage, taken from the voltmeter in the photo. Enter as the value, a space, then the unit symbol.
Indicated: 3.5 kV
